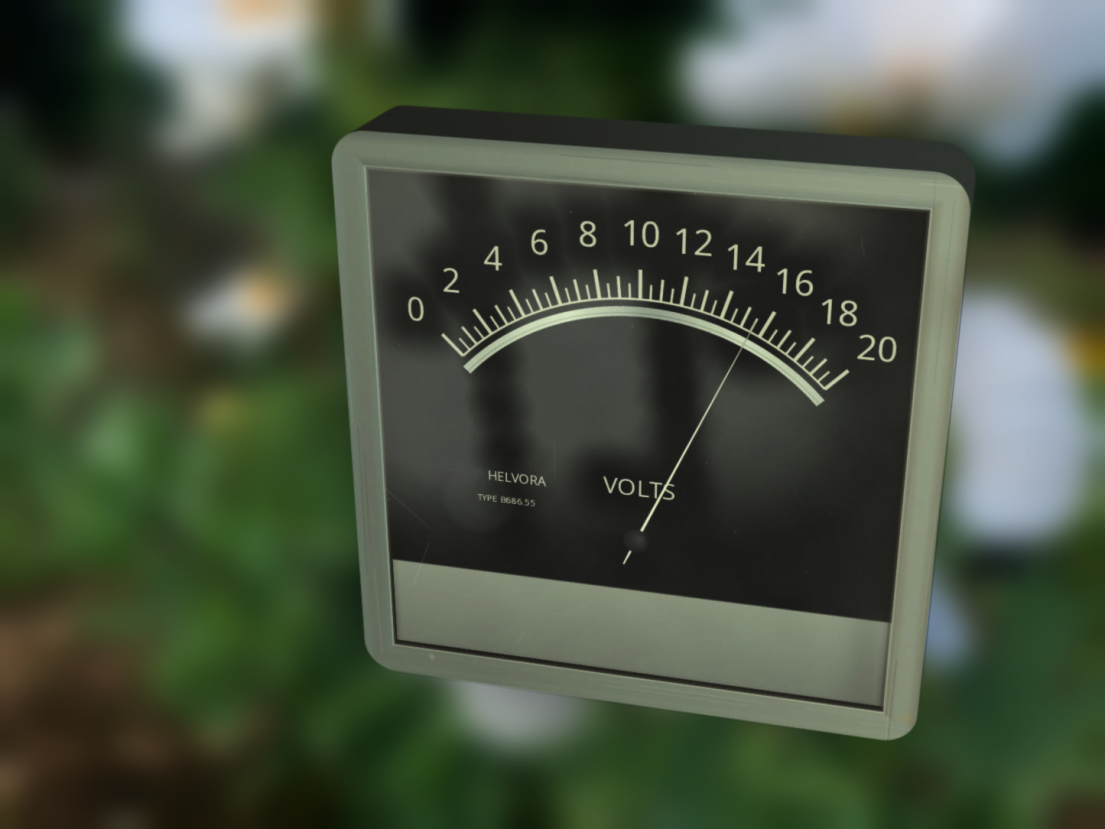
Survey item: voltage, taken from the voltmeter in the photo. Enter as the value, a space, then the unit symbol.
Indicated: 15.5 V
